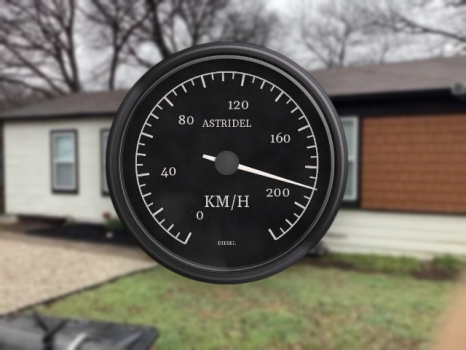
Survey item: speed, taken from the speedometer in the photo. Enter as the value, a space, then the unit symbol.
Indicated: 190 km/h
